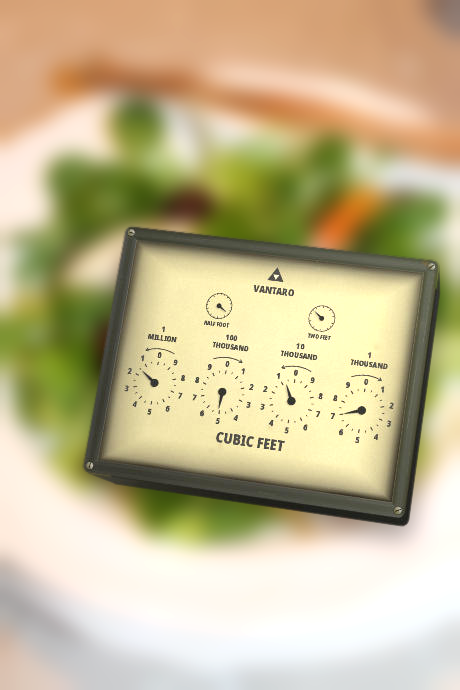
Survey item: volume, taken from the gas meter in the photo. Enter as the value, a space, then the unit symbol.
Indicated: 150700 ft³
